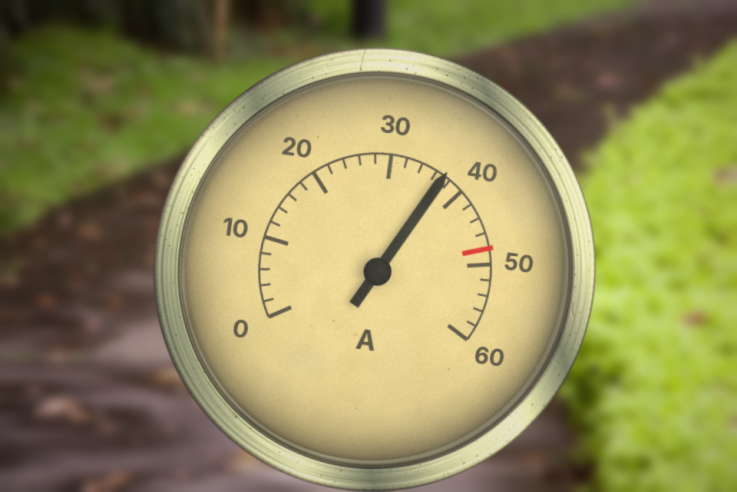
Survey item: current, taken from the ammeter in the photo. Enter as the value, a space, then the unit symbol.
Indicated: 37 A
